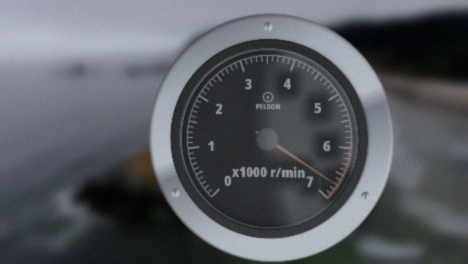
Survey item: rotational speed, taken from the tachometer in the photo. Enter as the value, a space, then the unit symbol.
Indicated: 6700 rpm
